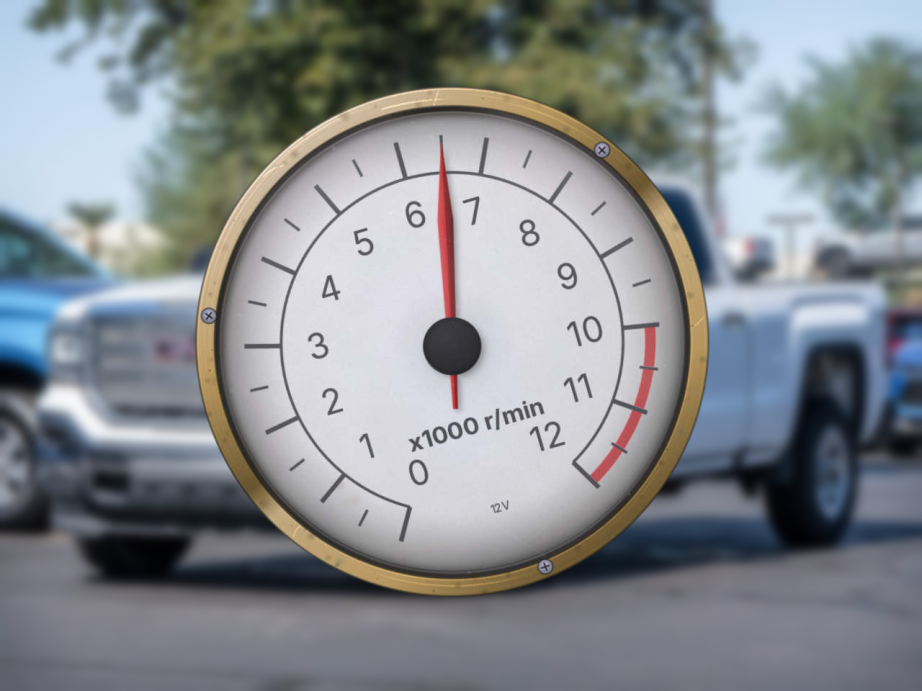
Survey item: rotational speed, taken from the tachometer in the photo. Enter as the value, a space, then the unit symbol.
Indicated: 6500 rpm
